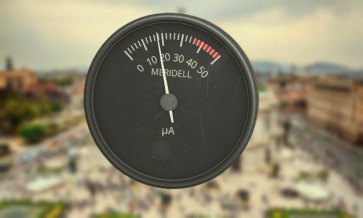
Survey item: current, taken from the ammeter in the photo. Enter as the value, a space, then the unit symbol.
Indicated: 18 µA
